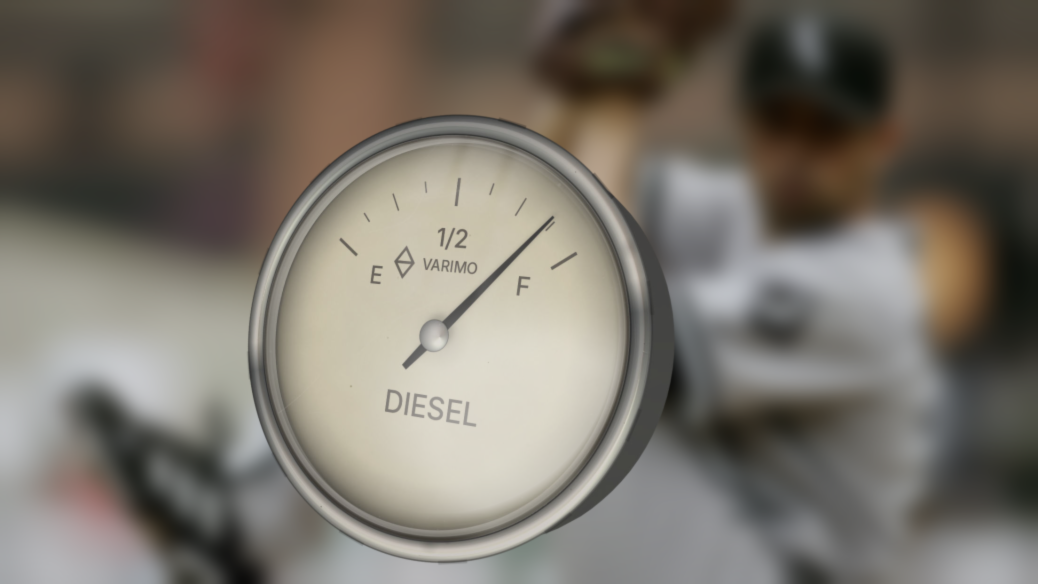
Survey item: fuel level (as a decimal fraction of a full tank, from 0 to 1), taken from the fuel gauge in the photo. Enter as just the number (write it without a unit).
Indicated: 0.875
